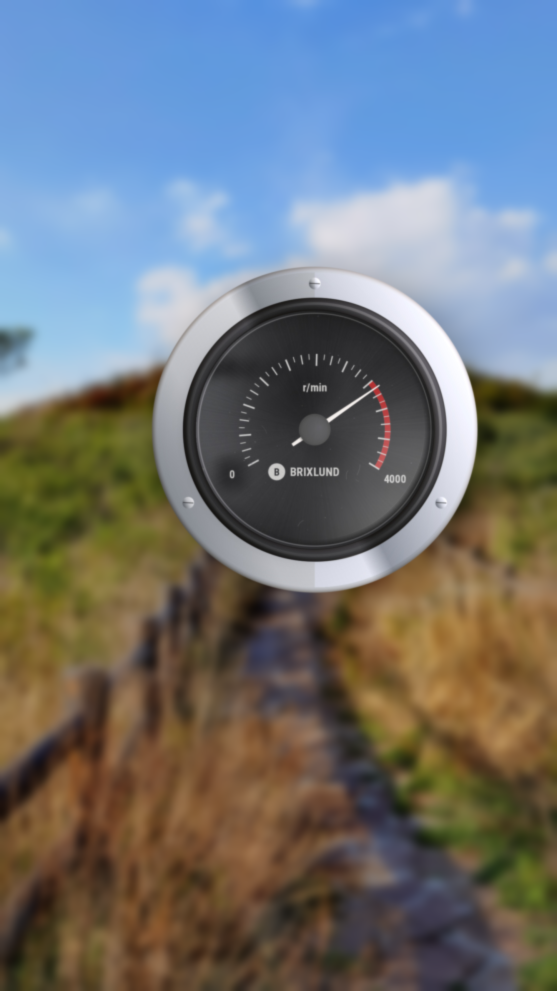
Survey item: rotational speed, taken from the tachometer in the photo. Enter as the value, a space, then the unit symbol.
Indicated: 2900 rpm
